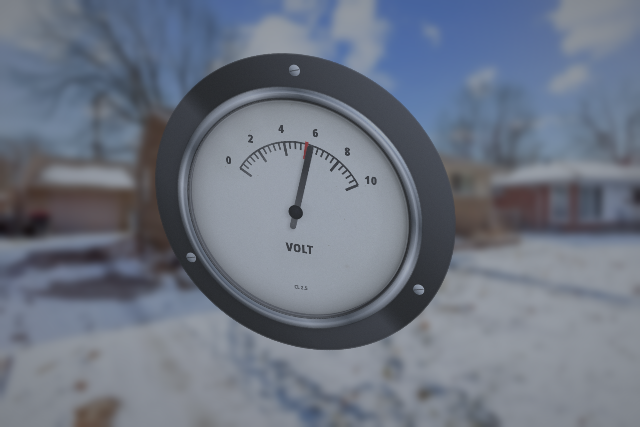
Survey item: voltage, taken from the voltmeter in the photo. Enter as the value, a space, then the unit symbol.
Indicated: 6 V
